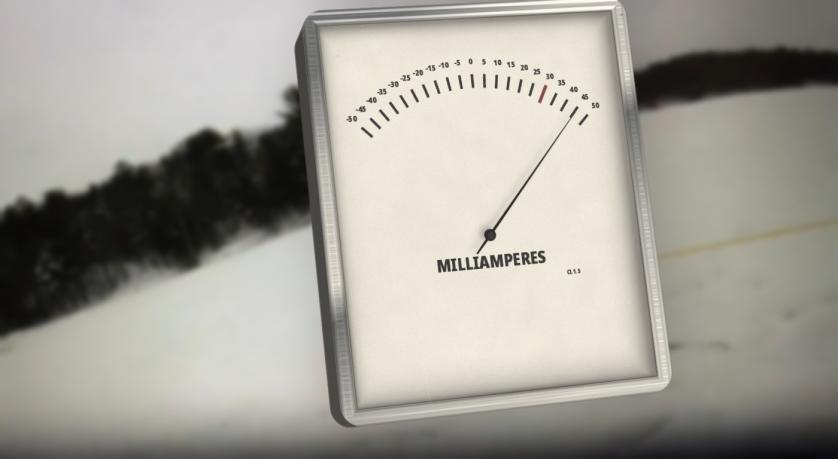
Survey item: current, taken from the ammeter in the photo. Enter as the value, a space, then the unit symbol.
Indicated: 45 mA
